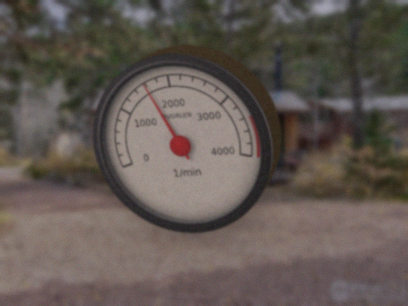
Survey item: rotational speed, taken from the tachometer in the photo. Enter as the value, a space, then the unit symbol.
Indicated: 1600 rpm
